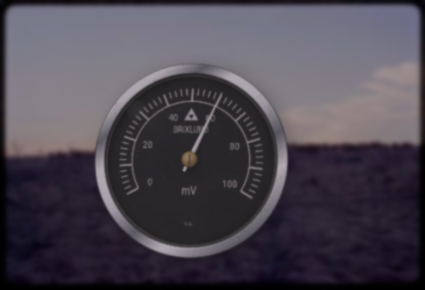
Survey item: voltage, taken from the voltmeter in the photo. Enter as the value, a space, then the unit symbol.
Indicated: 60 mV
